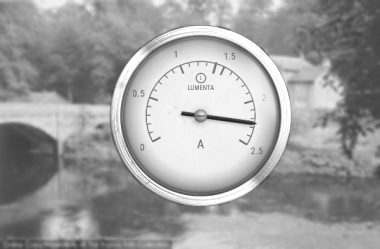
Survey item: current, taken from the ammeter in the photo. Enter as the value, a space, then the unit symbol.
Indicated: 2.25 A
